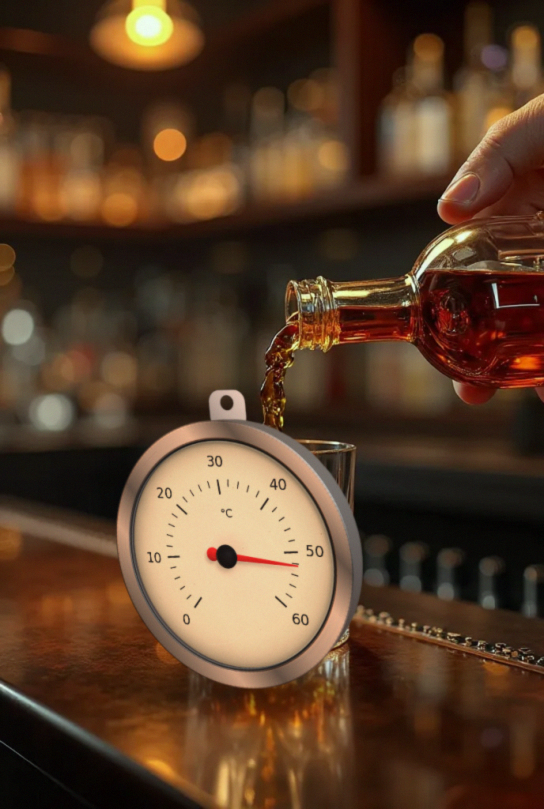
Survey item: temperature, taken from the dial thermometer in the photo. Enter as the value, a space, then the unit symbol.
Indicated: 52 °C
